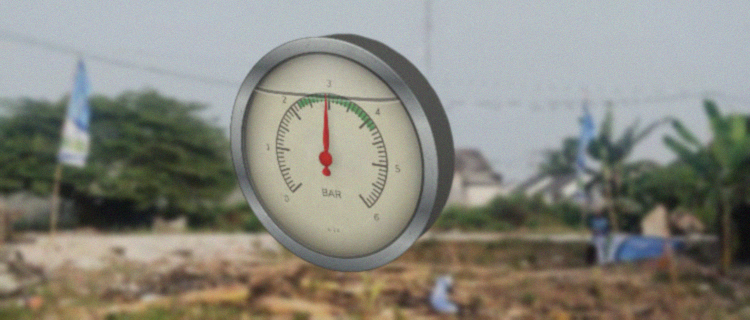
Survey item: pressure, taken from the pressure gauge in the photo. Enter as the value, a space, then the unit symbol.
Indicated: 3 bar
